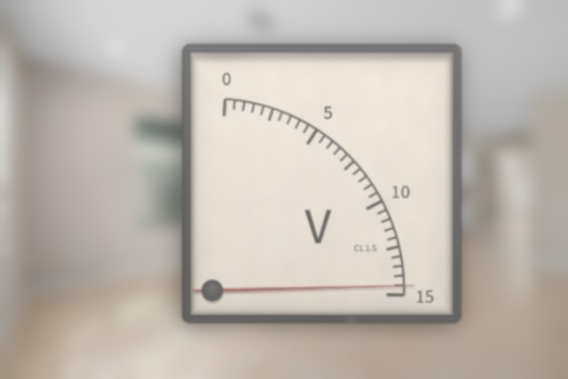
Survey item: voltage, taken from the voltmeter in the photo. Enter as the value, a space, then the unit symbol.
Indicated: 14.5 V
